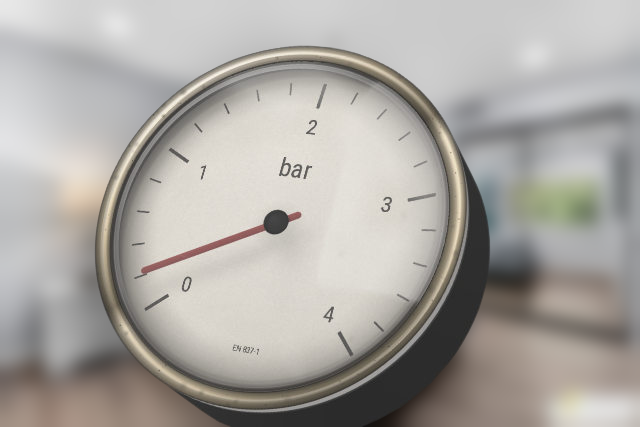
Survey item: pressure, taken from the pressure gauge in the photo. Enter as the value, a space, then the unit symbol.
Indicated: 0.2 bar
